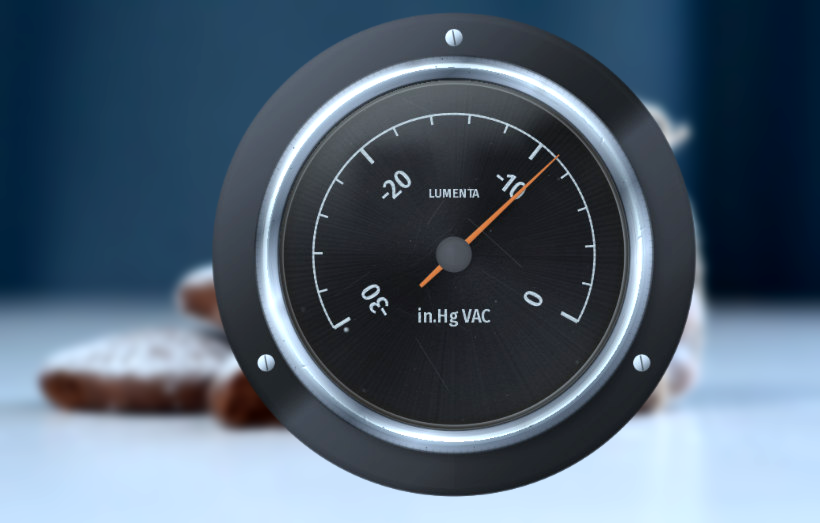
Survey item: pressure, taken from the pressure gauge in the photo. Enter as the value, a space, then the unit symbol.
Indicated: -9 inHg
